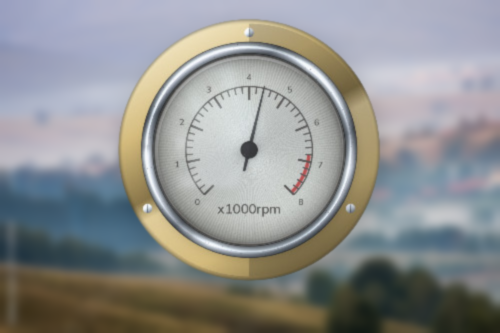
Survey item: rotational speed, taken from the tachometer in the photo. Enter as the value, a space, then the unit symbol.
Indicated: 4400 rpm
